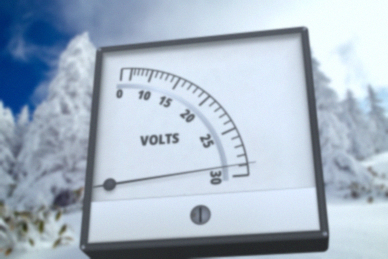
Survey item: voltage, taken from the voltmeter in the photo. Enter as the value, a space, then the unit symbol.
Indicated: 29 V
